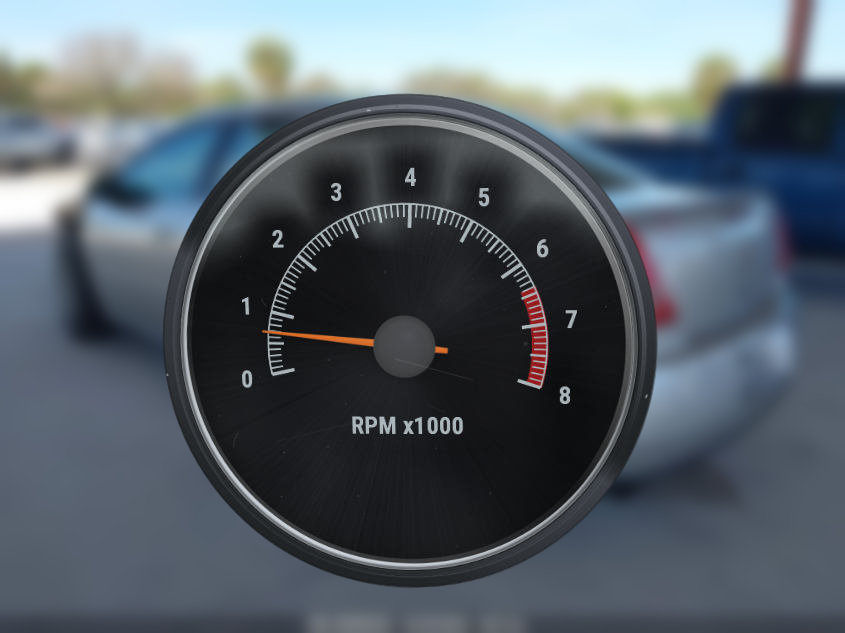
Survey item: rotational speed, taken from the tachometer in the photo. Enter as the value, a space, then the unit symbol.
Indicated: 700 rpm
